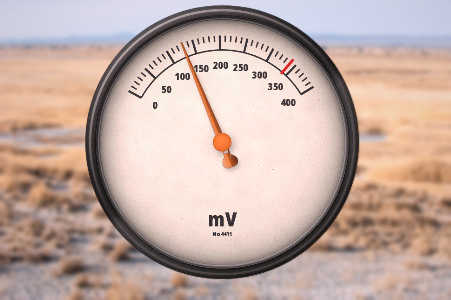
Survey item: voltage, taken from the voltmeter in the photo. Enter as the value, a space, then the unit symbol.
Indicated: 130 mV
